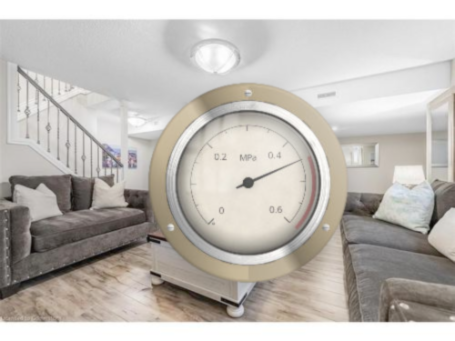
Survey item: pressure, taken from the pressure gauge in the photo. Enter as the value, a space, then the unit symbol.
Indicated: 0.45 MPa
